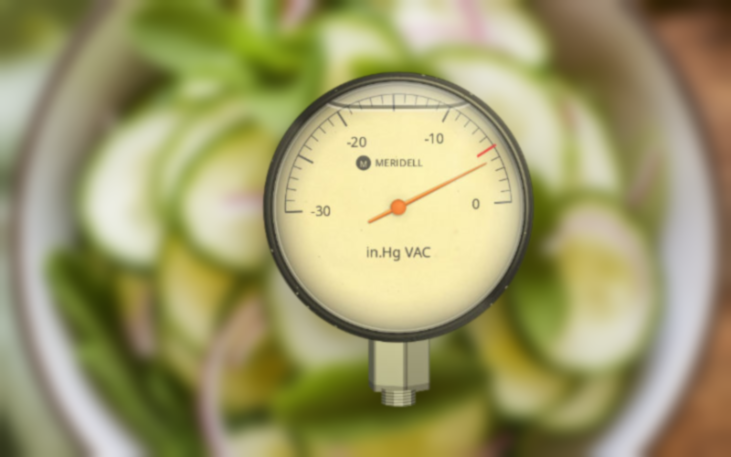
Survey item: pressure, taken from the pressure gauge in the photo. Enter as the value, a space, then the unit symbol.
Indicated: -4 inHg
